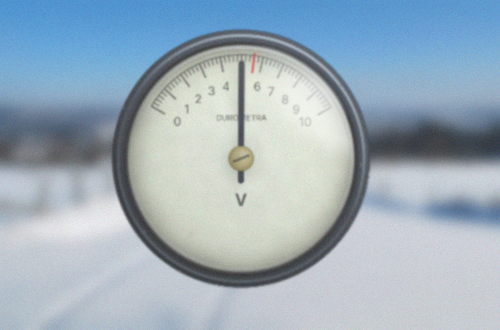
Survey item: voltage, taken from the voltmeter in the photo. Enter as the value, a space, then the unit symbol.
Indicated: 5 V
